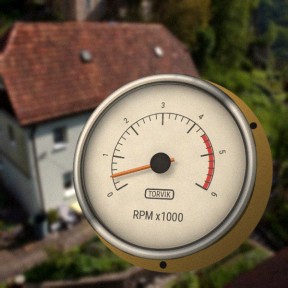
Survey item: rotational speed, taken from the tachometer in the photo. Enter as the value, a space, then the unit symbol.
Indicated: 400 rpm
